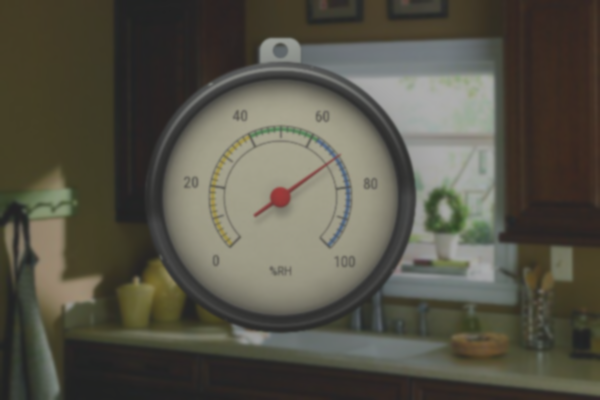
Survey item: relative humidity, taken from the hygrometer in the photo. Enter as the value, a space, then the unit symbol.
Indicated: 70 %
